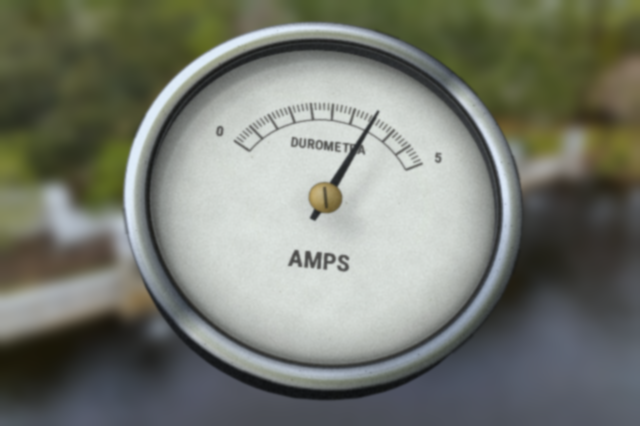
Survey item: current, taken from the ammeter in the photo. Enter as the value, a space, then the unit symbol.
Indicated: 3.5 A
